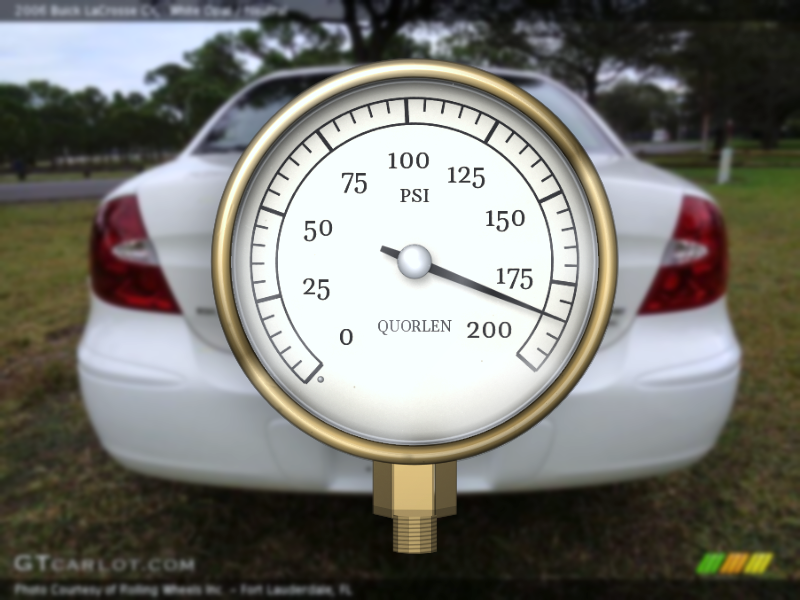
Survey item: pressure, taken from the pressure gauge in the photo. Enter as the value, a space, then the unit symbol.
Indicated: 185 psi
